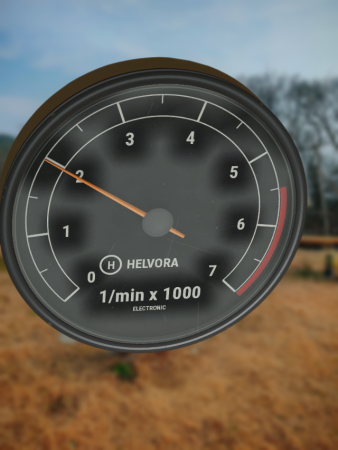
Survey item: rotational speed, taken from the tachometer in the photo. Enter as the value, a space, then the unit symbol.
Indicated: 2000 rpm
